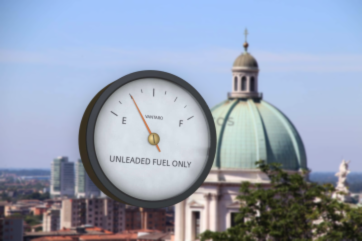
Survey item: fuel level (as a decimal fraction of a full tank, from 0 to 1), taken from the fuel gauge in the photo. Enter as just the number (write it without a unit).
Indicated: 0.25
